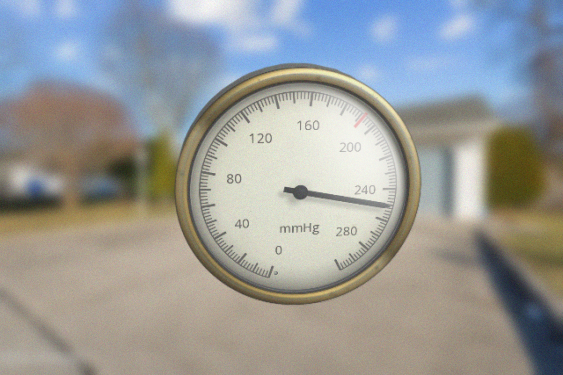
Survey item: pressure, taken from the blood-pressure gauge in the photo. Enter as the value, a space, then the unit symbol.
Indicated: 250 mmHg
